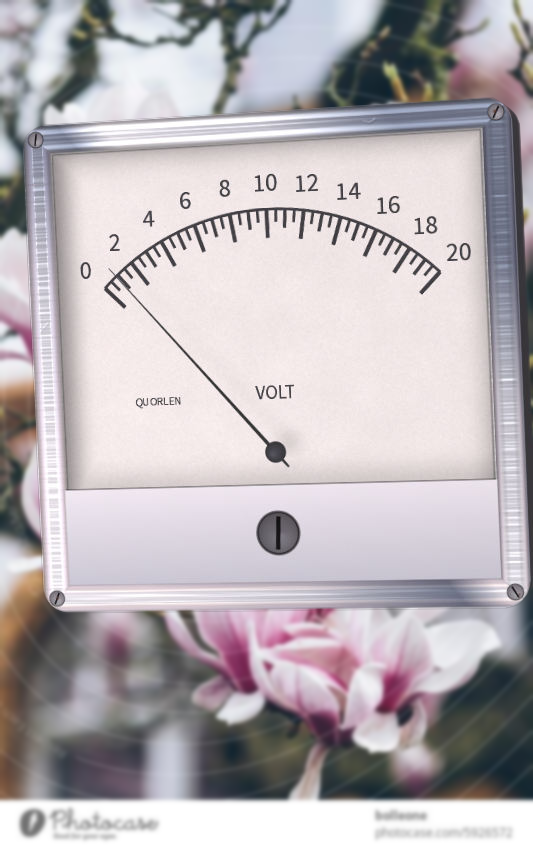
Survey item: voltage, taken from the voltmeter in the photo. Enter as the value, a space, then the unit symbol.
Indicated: 1 V
